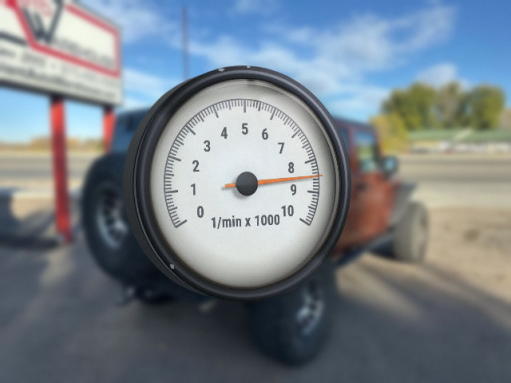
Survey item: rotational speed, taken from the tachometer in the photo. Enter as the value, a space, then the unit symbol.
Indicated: 8500 rpm
